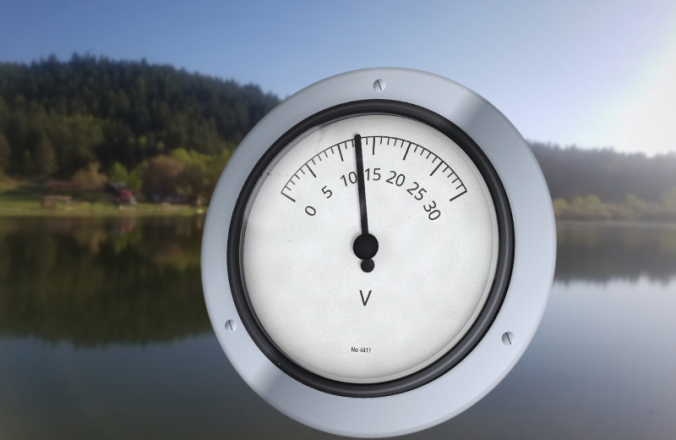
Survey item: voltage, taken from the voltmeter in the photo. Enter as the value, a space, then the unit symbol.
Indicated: 13 V
